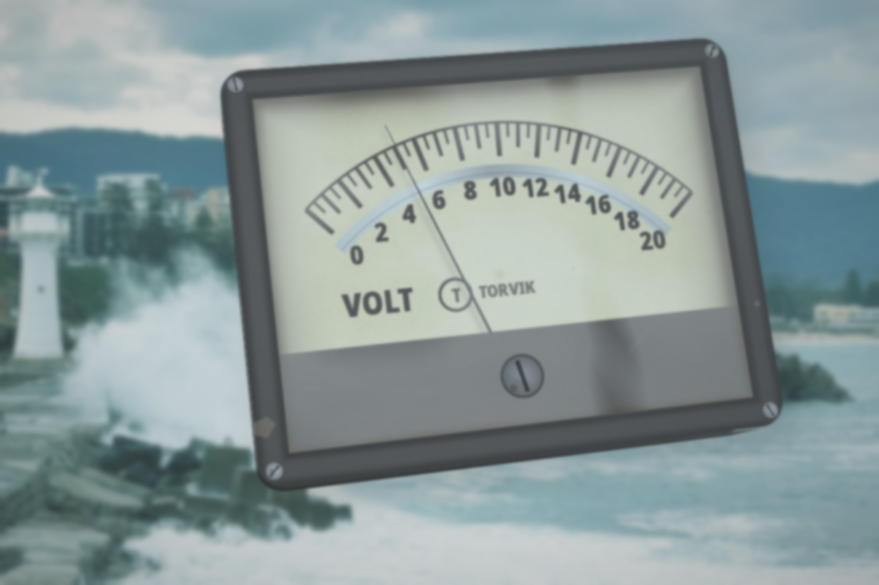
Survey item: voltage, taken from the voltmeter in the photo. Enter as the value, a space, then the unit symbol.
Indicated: 5 V
